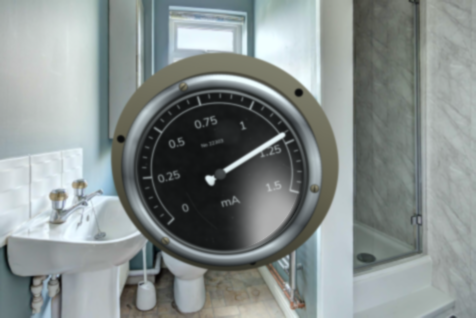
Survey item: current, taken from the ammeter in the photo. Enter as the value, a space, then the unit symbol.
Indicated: 1.2 mA
